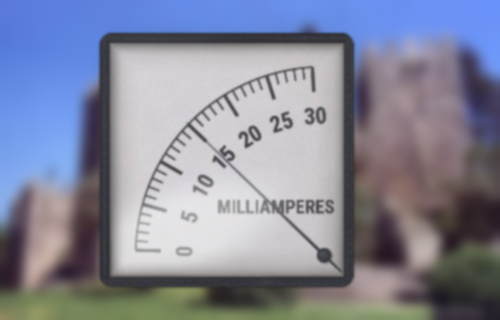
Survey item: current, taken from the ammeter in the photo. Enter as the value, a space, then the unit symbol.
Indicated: 15 mA
